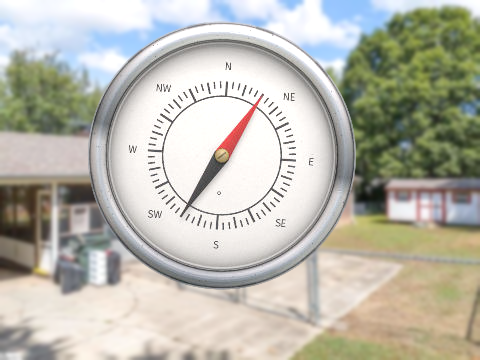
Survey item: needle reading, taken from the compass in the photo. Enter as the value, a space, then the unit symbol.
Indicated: 30 °
